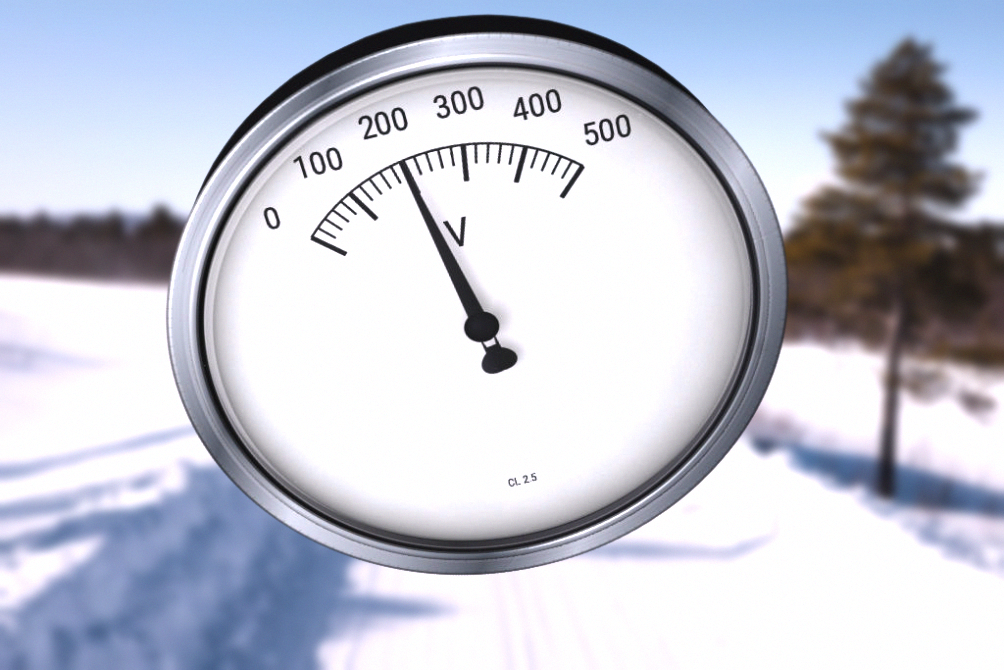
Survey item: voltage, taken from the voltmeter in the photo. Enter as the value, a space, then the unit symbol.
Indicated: 200 V
